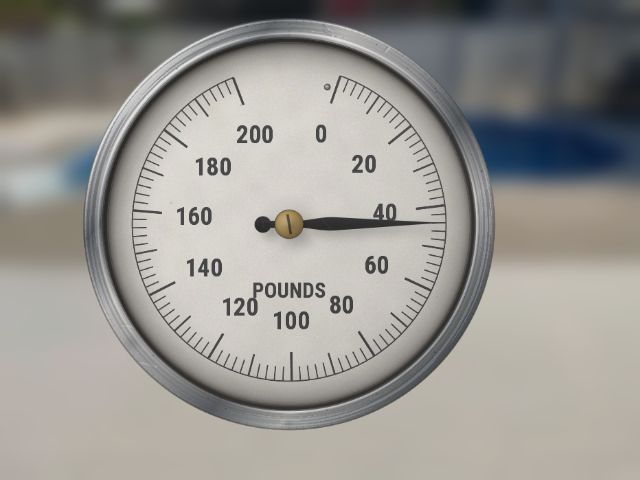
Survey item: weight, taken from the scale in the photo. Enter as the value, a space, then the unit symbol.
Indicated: 44 lb
